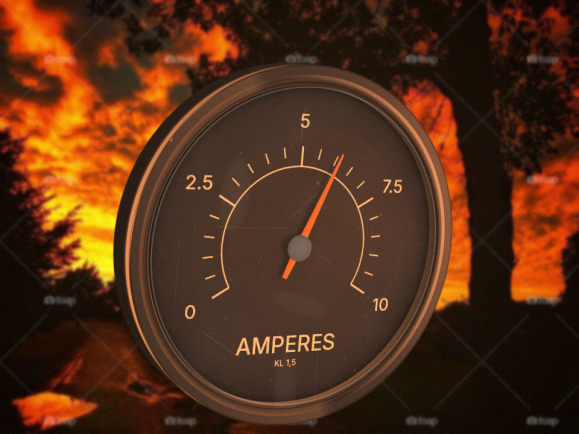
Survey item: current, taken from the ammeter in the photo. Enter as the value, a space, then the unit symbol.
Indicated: 6 A
